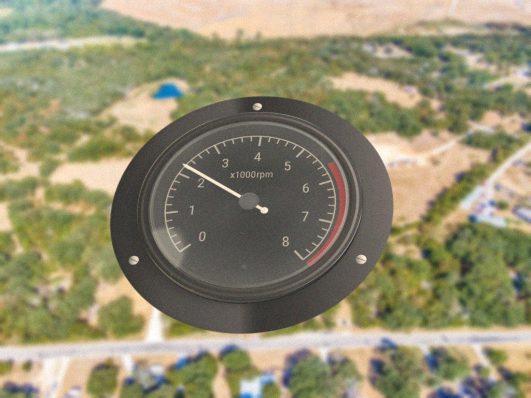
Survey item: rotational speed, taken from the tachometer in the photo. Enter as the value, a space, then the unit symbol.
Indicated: 2200 rpm
